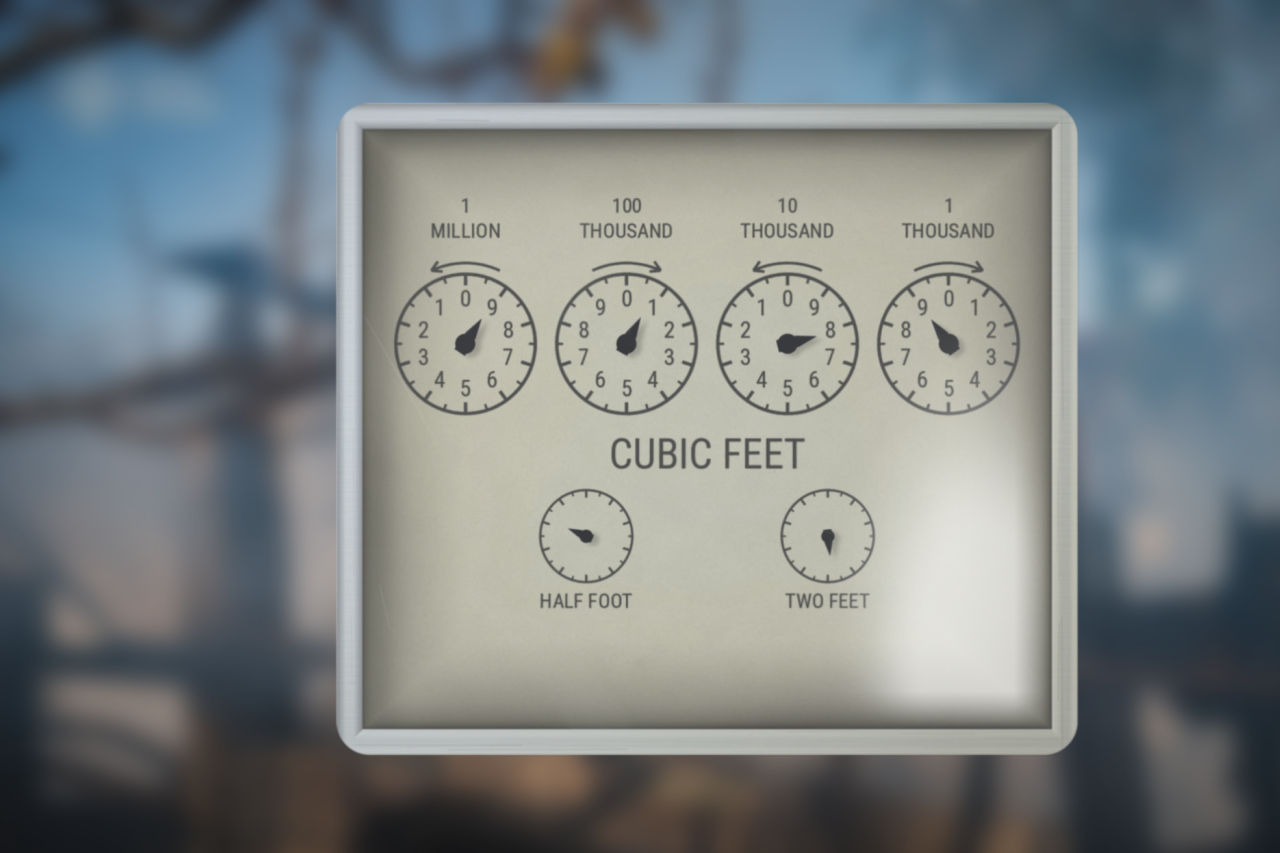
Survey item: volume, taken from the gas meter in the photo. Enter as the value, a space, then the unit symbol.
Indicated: 907900 ft³
